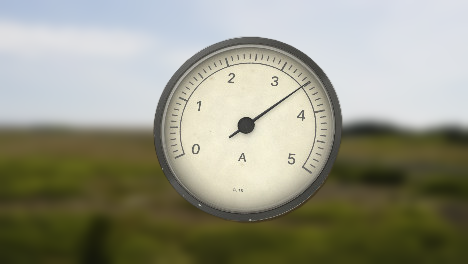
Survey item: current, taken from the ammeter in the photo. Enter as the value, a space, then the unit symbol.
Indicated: 3.5 A
